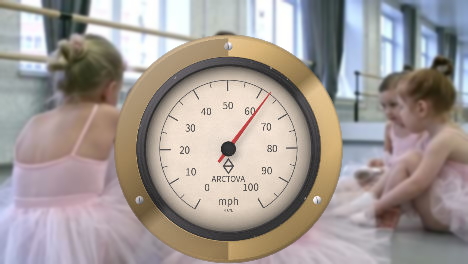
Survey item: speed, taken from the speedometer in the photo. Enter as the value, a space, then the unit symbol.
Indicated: 62.5 mph
